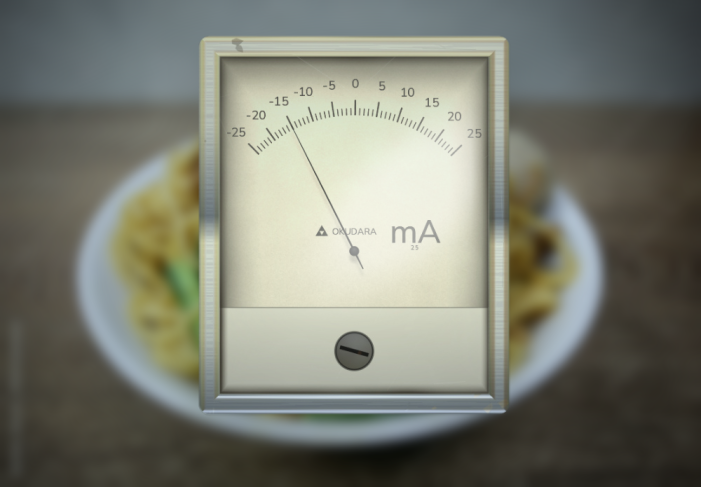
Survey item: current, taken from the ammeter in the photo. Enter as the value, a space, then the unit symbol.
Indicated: -15 mA
